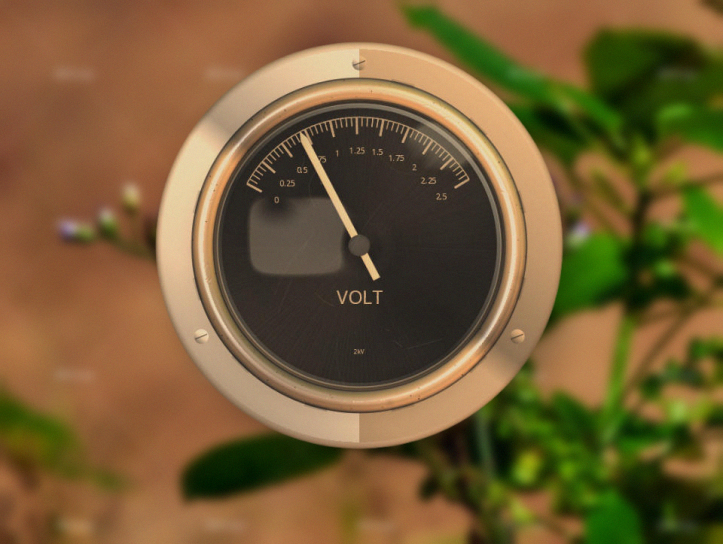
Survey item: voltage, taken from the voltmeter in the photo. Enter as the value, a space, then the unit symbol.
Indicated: 0.7 V
